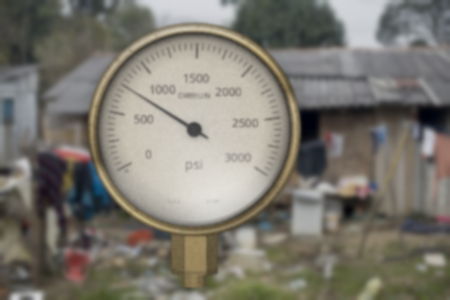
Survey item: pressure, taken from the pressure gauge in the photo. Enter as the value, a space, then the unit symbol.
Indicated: 750 psi
